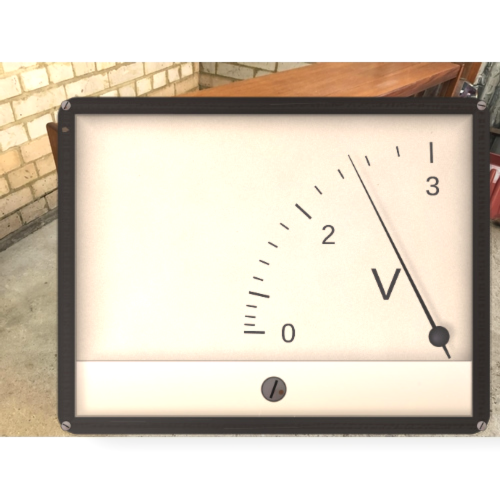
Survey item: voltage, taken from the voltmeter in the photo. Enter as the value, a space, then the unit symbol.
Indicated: 2.5 V
